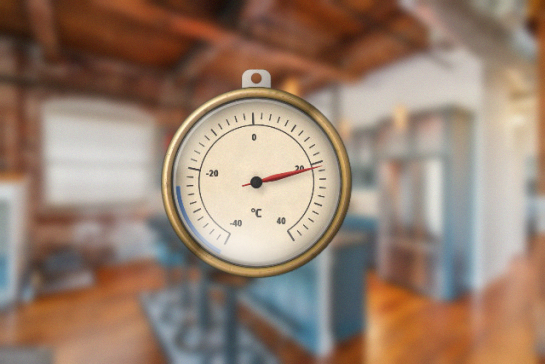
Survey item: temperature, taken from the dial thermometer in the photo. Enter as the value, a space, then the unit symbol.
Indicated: 21 °C
